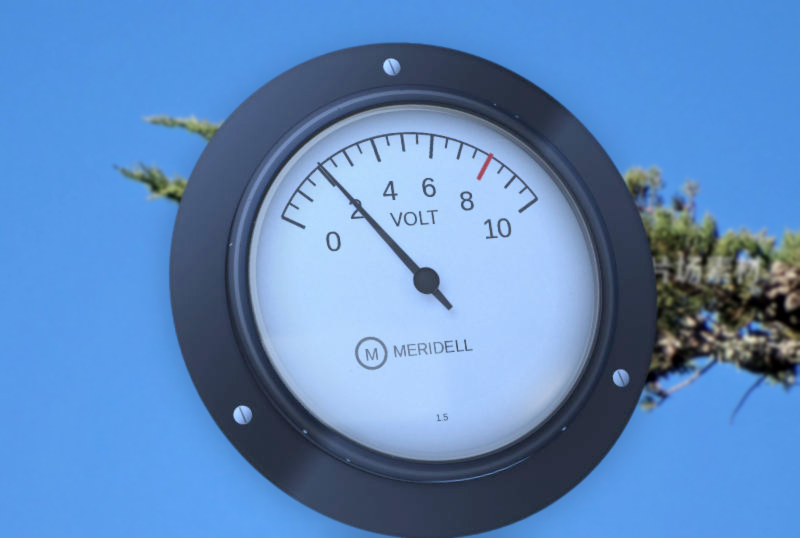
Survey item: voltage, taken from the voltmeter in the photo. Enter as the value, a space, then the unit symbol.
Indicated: 2 V
